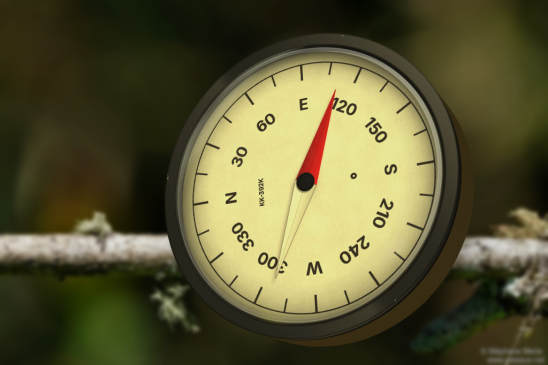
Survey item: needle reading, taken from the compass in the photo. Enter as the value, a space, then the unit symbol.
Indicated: 112.5 °
